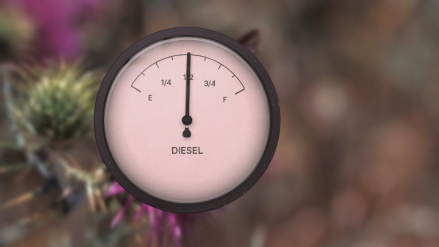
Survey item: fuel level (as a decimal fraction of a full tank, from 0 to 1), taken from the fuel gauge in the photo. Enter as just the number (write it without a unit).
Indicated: 0.5
